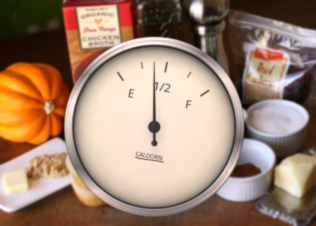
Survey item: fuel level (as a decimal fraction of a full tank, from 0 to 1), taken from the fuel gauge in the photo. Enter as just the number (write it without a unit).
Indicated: 0.375
